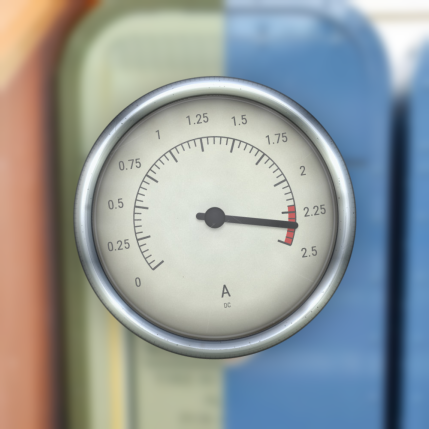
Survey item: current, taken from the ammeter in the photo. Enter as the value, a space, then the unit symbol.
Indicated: 2.35 A
